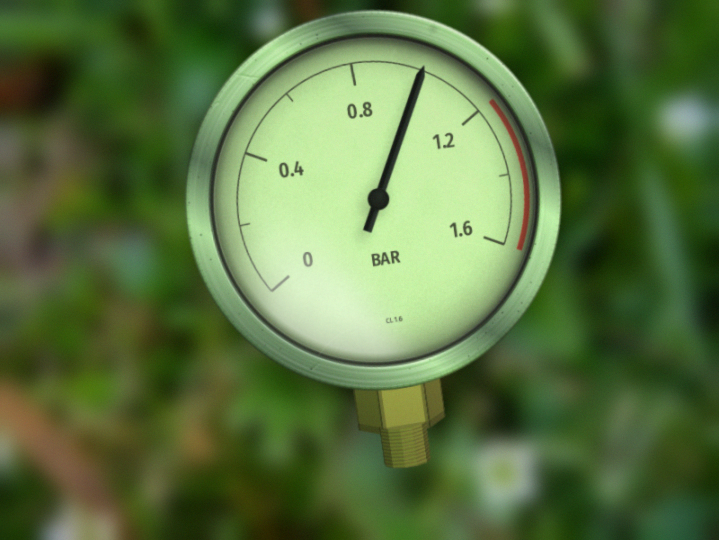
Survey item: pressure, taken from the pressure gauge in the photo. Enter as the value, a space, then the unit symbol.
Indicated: 1 bar
